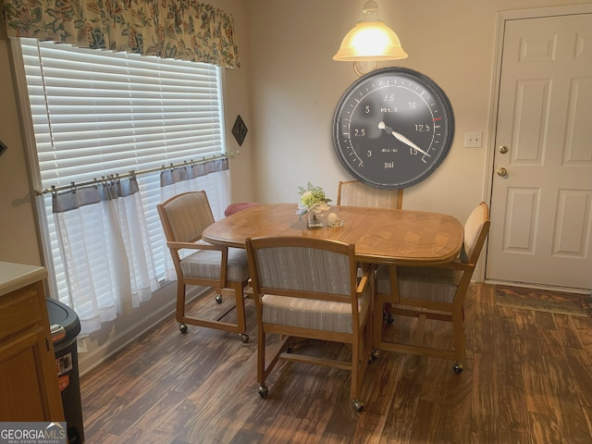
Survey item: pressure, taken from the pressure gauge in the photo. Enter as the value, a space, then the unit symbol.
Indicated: 14.5 psi
